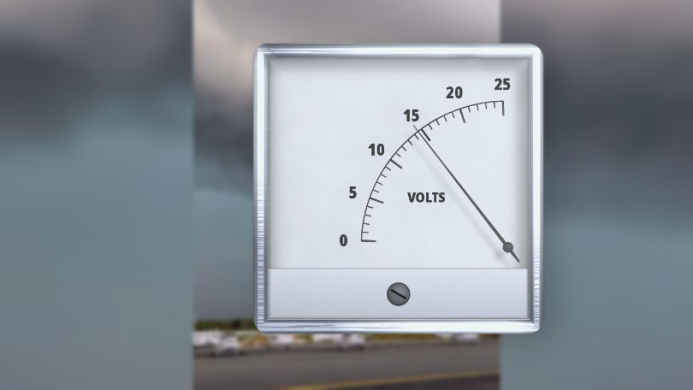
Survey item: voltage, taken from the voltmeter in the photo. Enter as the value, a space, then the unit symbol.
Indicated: 14.5 V
